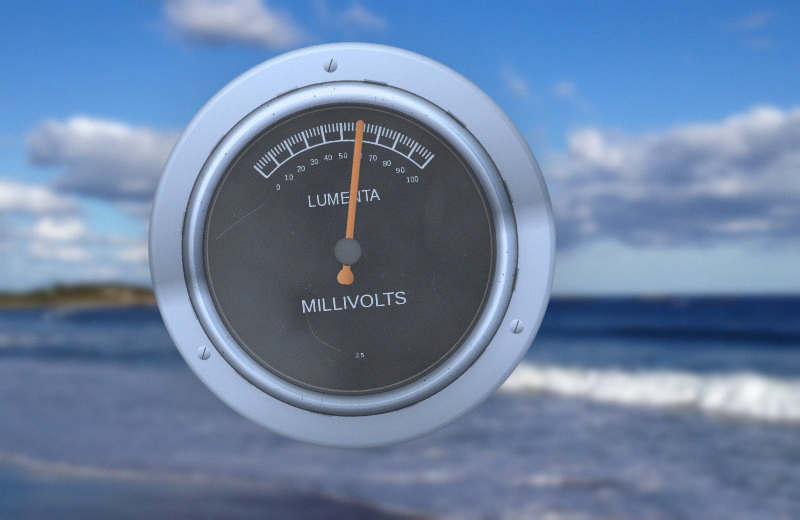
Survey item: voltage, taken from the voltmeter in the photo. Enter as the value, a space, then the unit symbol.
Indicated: 60 mV
